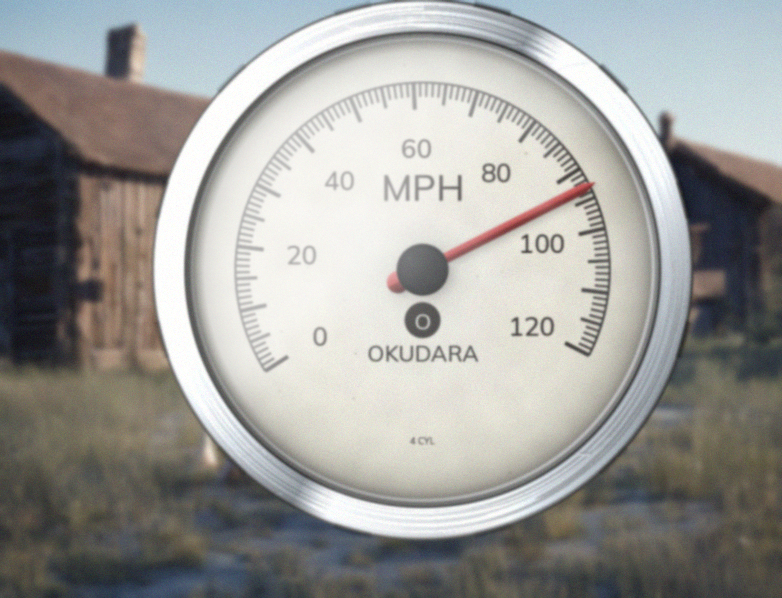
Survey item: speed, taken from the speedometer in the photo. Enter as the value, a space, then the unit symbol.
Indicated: 93 mph
